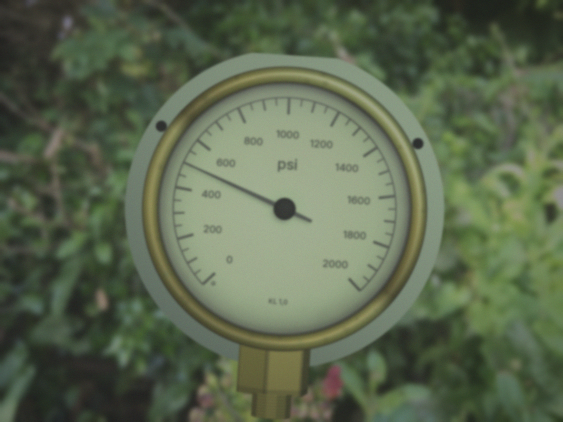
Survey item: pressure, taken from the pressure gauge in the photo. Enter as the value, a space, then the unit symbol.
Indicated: 500 psi
